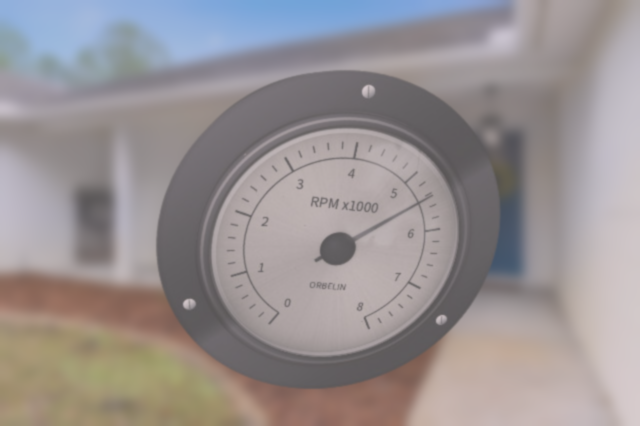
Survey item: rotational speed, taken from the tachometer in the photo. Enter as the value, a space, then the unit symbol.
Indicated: 5400 rpm
